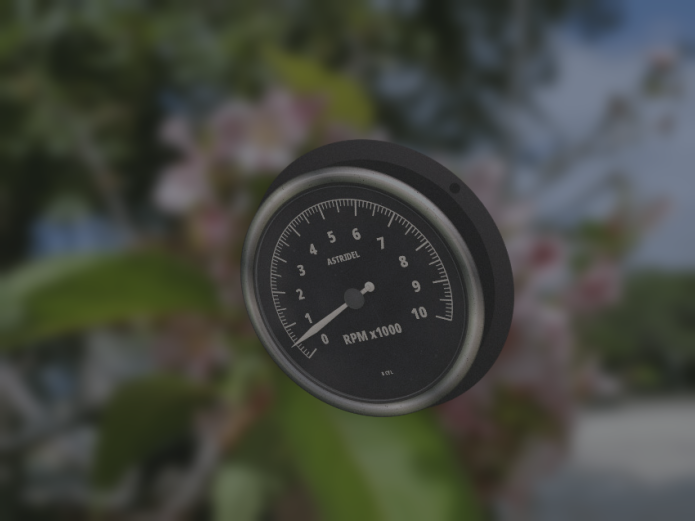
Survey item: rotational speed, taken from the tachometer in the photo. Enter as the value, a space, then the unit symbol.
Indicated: 500 rpm
